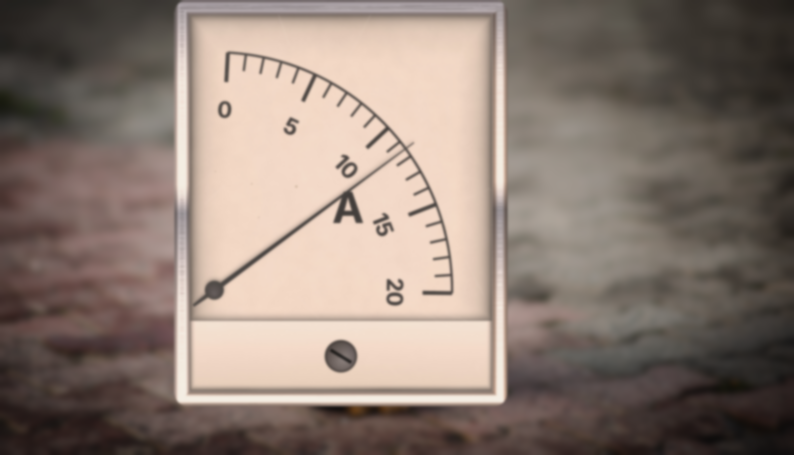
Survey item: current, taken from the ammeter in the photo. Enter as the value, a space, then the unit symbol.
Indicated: 11.5 A
